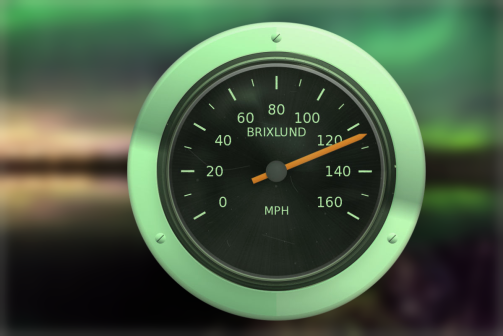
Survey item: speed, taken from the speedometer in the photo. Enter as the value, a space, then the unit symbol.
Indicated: 125 mph
